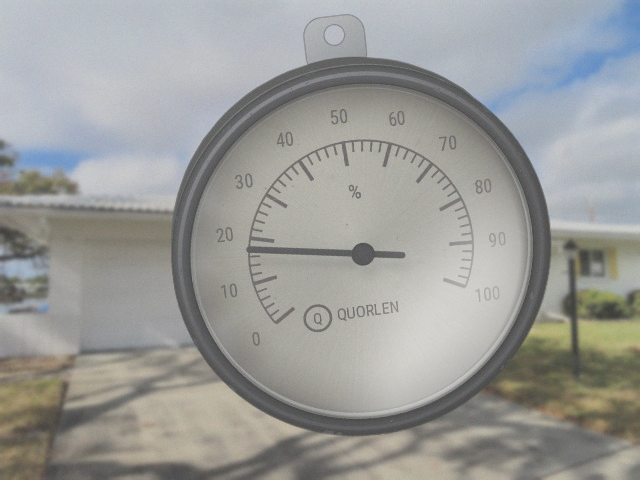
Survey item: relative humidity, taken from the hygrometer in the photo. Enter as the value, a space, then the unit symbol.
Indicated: 18 %
